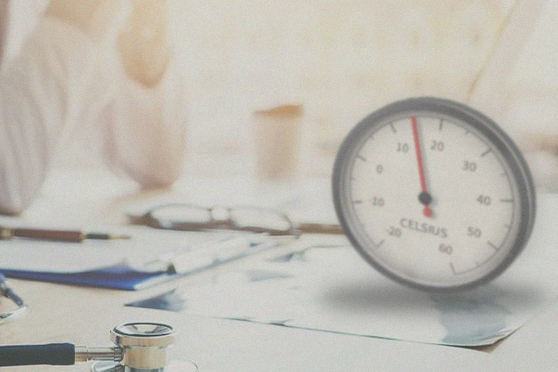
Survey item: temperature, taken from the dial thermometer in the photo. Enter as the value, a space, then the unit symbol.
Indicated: 15 °C
